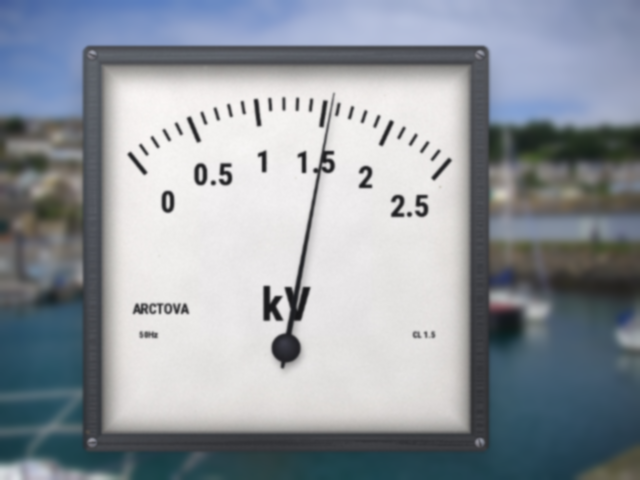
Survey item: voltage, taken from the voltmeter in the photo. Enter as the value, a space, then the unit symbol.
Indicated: 1.55 kV
